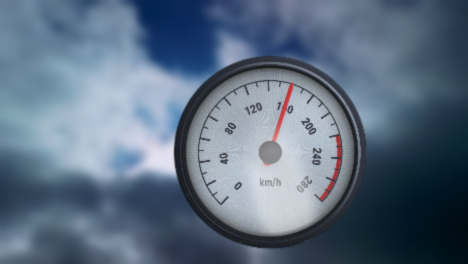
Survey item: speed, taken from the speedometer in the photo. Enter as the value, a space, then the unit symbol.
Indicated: 160 km/h
